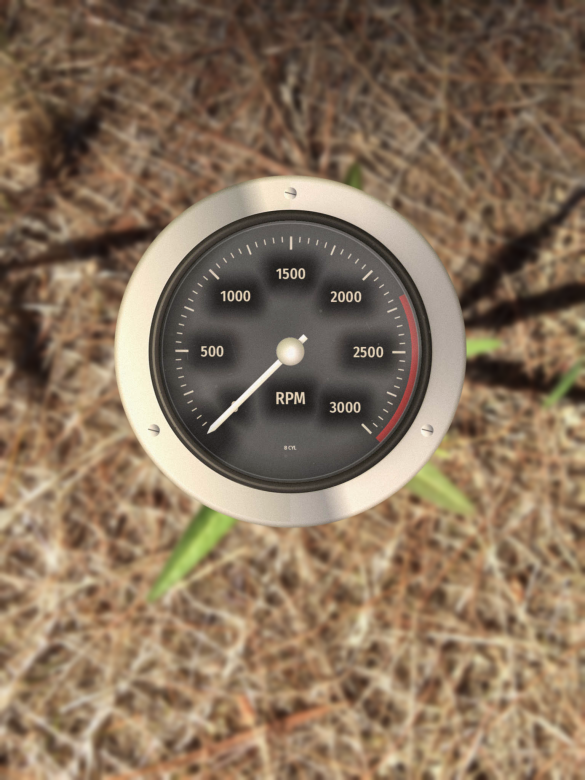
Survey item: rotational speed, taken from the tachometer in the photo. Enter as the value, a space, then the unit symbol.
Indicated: 0 rpm
